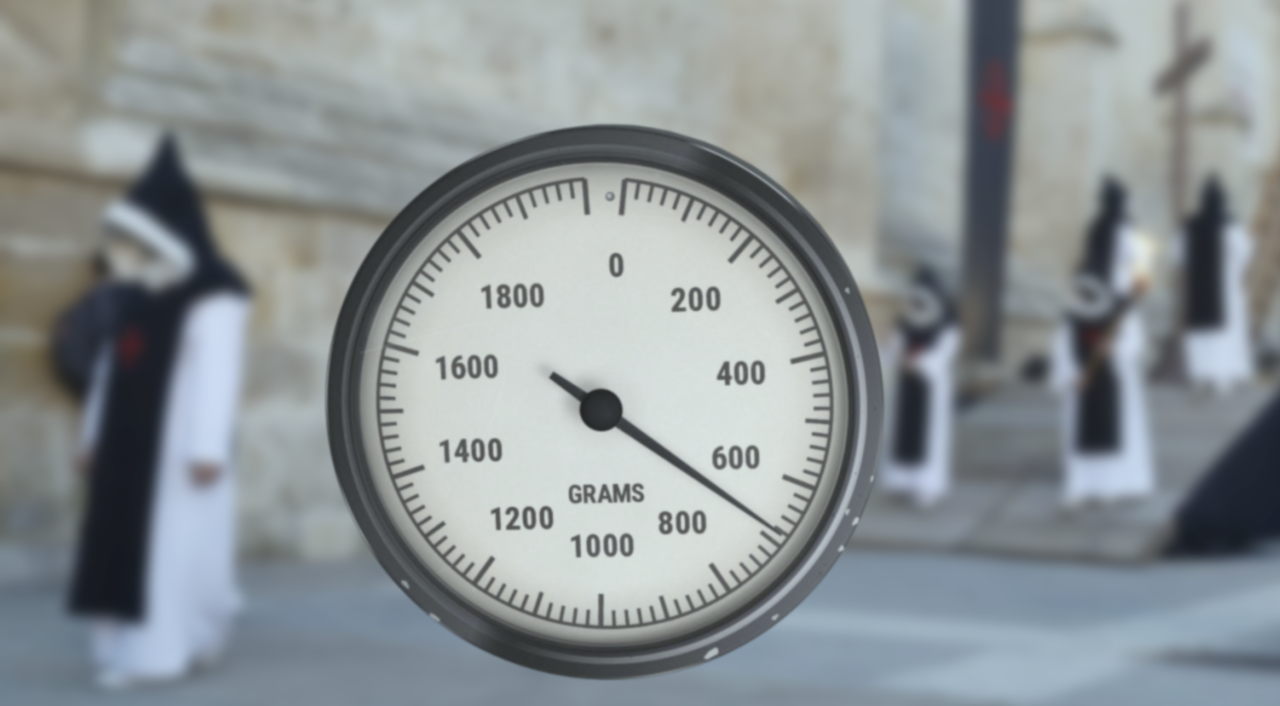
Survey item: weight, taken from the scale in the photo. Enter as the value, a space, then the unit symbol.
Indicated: 680 g
